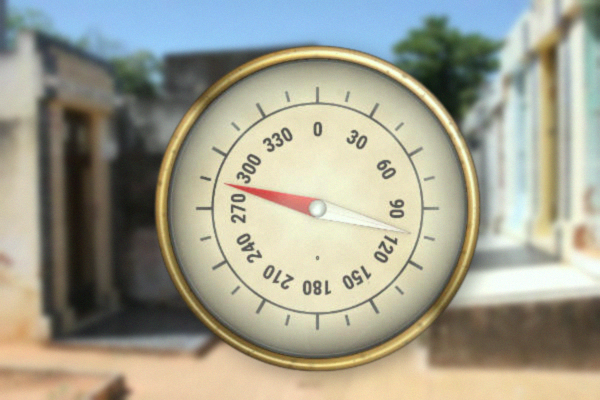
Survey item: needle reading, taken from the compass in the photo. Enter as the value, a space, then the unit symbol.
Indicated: 285 °
